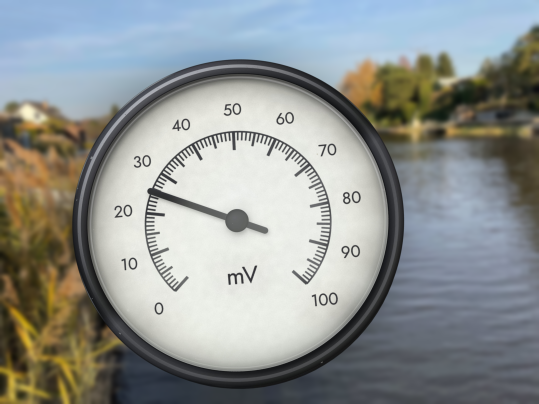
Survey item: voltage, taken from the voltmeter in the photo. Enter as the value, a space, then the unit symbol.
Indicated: 25 mV
